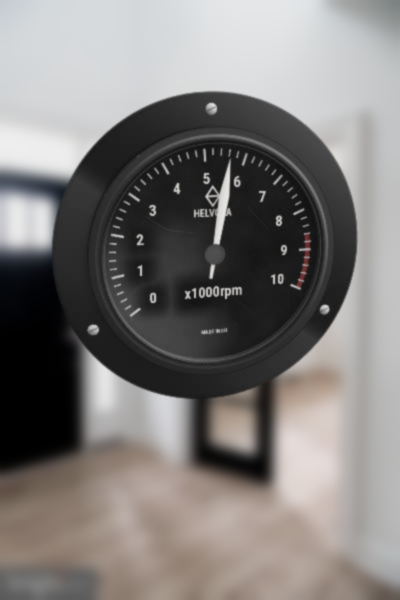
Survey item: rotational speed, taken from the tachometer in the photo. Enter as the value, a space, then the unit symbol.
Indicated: 5600 rpm
